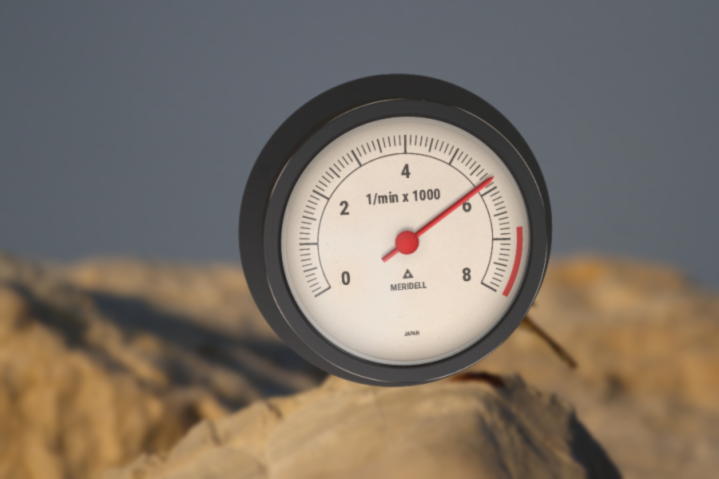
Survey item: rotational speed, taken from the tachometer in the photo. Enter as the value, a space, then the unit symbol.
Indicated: 5800 rpm
